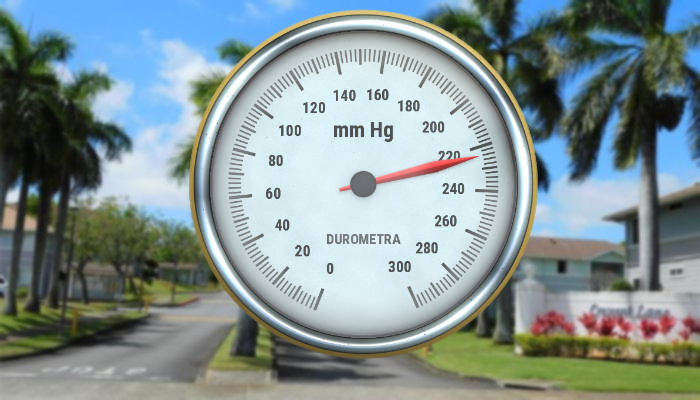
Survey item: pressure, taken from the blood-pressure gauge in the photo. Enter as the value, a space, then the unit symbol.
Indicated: 224 mmHg
